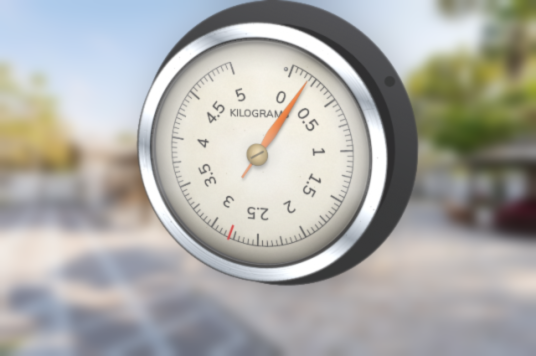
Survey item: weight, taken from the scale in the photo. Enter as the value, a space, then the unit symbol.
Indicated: 0.2 kg
